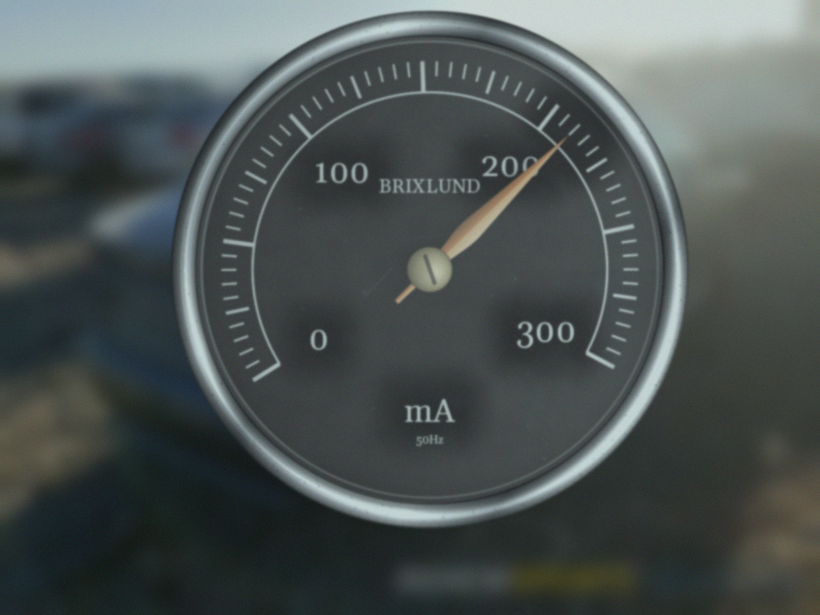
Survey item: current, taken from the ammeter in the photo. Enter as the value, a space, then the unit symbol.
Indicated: 210 mA
